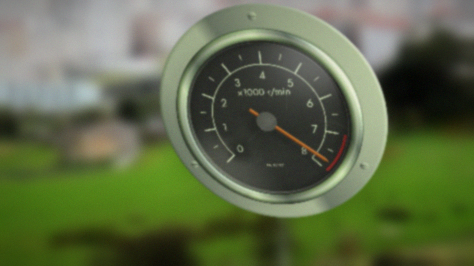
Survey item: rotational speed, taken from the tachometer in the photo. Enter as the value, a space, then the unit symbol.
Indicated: 7750 rpm
